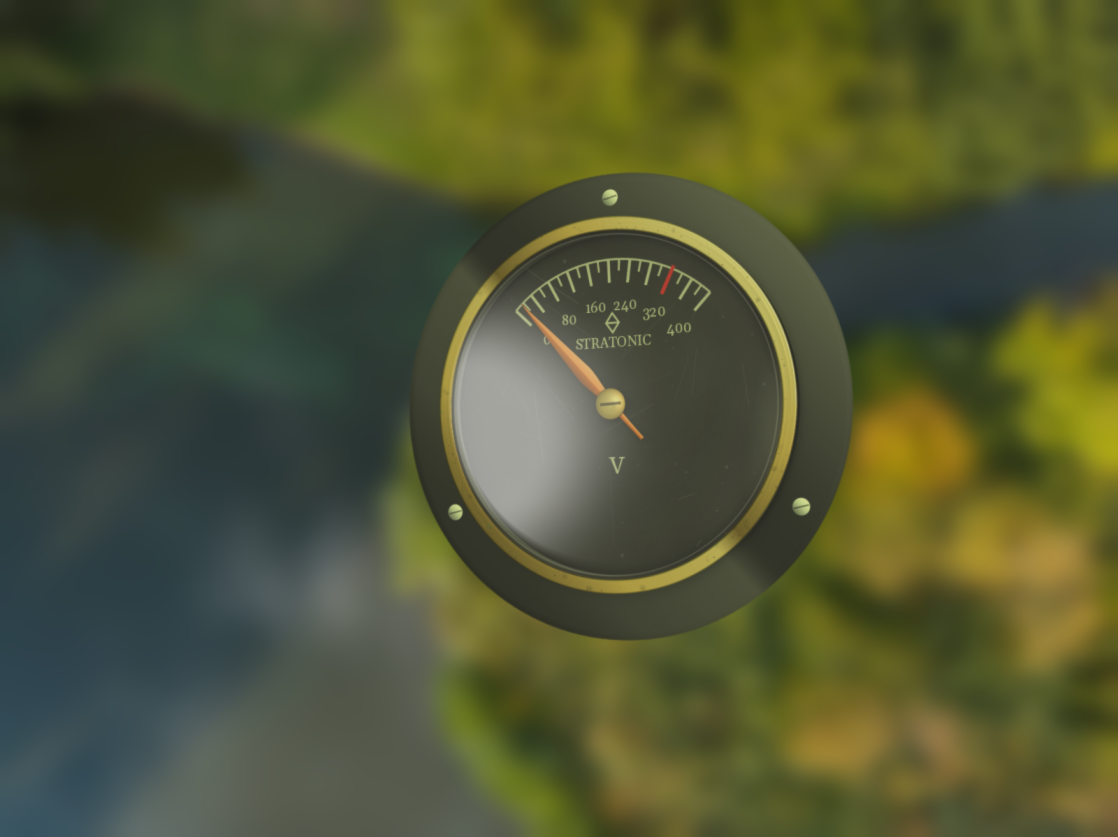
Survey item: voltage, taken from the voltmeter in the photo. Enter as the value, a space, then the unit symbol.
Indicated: 20 V
